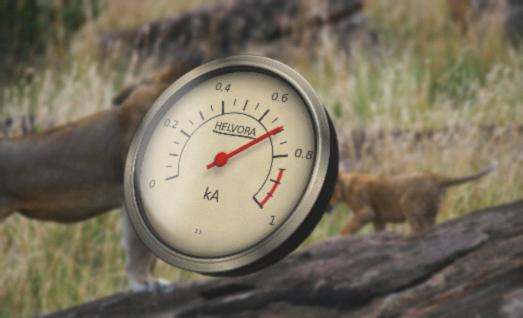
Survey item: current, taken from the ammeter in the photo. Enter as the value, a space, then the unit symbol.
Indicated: 0.7 kA
